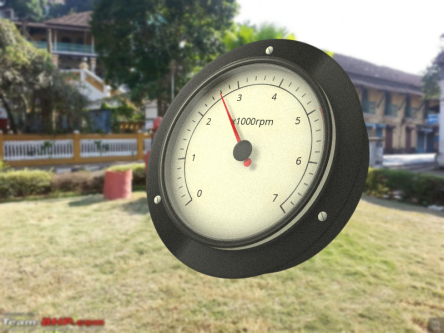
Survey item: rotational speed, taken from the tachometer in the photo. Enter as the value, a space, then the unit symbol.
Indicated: 2600 rpm
